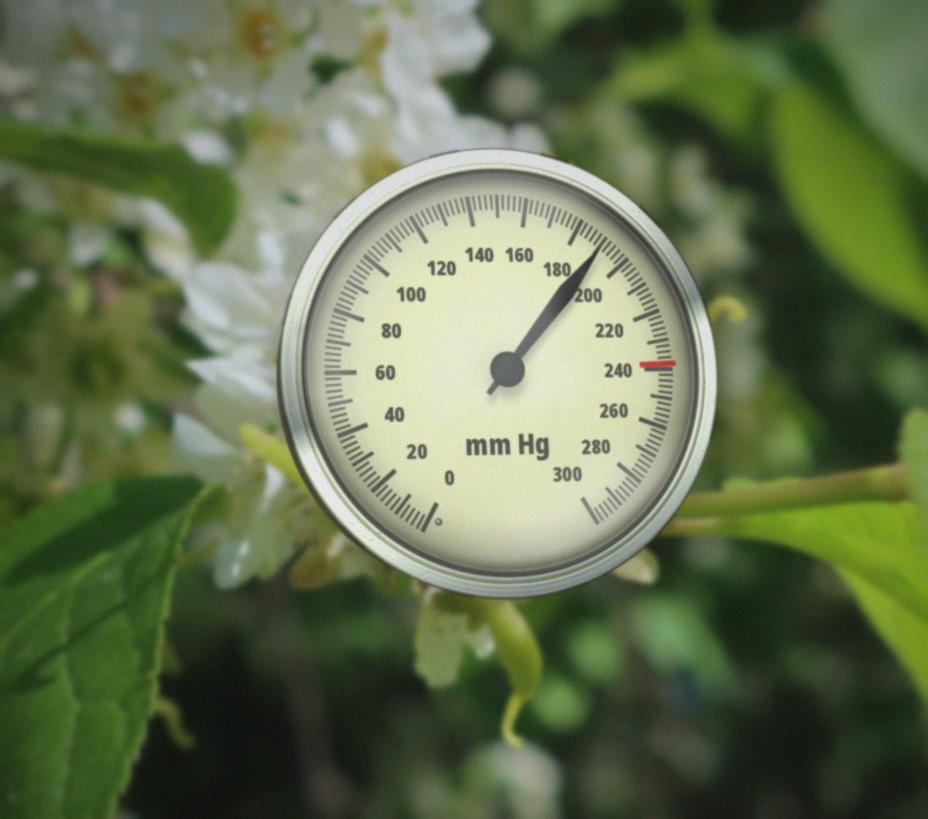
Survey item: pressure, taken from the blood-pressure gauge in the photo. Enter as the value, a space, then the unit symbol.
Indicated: 190 mmHg
